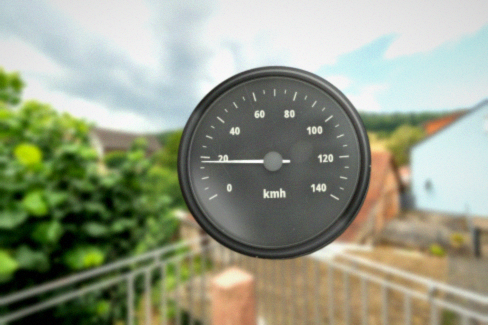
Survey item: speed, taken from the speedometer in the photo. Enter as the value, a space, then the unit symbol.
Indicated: 17.5 km/h
